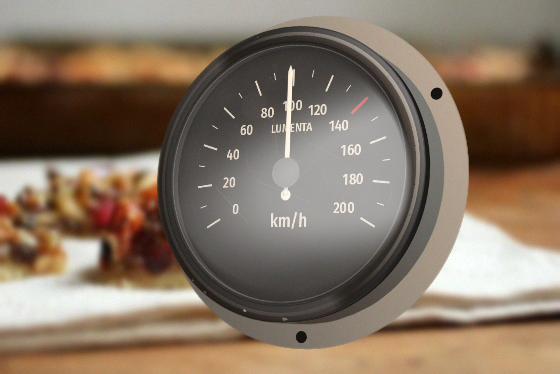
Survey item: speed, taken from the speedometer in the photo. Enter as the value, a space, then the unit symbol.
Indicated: 100 km/h
